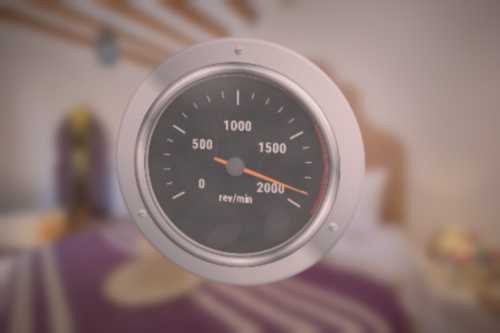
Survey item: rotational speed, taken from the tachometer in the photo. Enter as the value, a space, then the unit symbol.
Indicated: 1900 rpm
